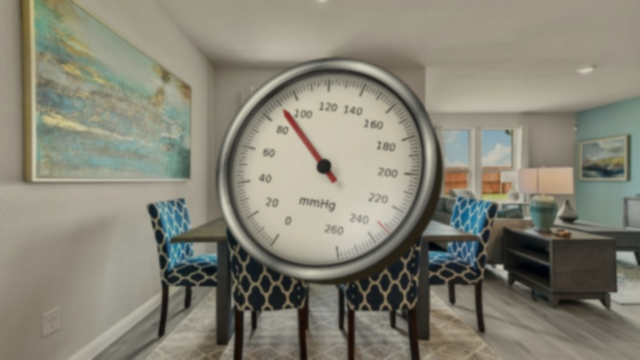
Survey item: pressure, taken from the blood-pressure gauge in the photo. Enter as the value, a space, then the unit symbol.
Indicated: 90 mmHg
